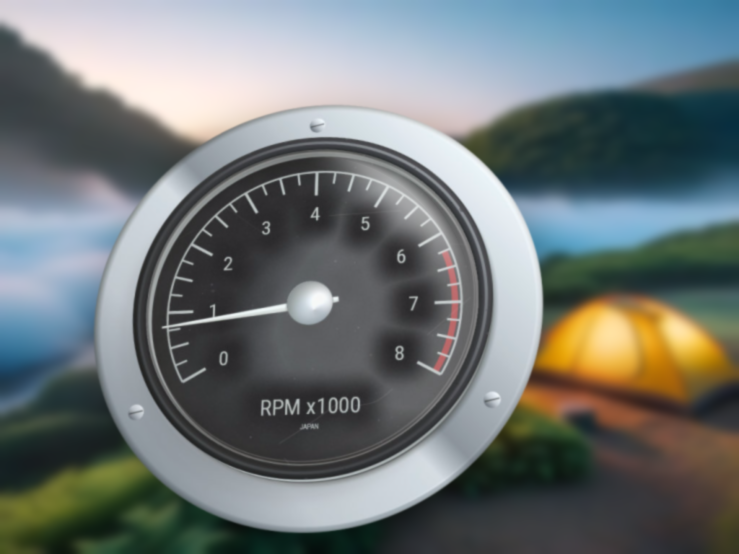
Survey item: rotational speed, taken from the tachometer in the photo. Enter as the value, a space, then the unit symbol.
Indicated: 750 rpm
